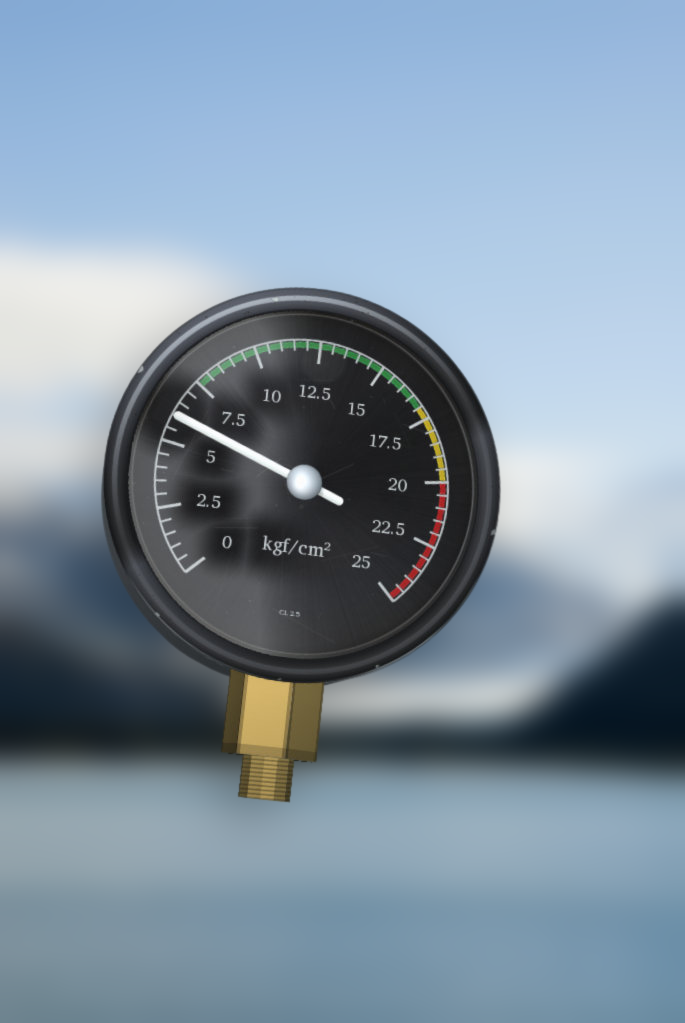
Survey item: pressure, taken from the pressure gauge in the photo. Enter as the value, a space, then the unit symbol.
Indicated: 6 kg/cm²
